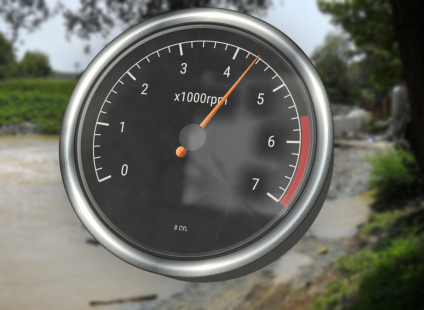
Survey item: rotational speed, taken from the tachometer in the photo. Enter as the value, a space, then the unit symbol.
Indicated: 4400 rpm
